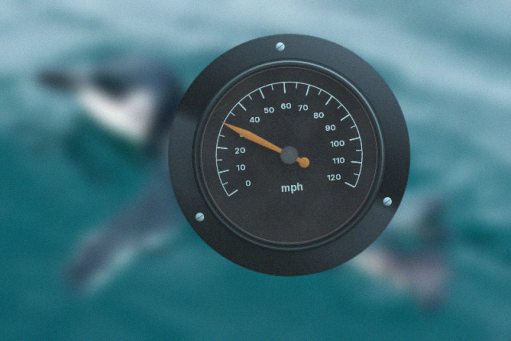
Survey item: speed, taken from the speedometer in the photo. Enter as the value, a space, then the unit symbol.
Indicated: 30 mph
